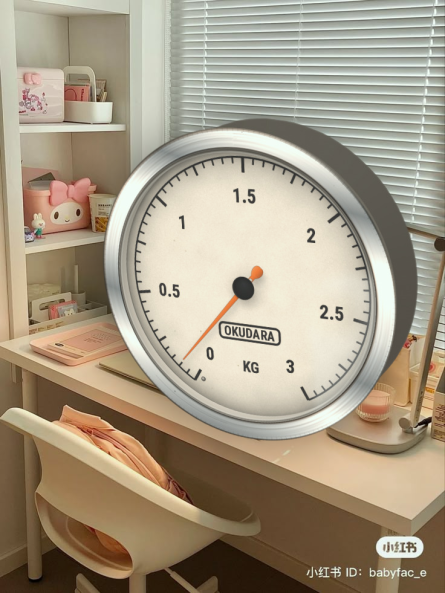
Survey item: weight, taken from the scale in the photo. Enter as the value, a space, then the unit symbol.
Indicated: 0.1 kg
